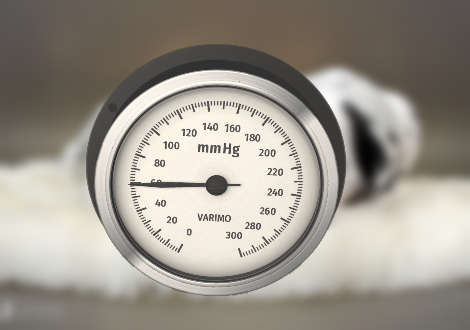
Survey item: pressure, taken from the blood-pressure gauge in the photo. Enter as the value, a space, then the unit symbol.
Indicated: 60 mmHg
